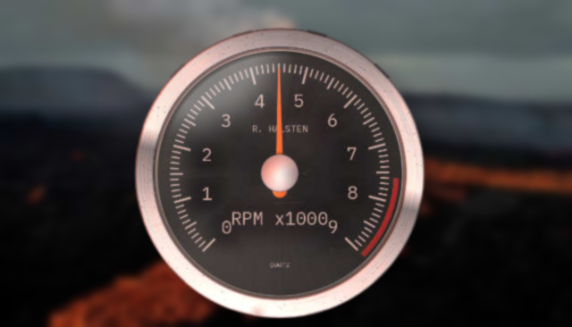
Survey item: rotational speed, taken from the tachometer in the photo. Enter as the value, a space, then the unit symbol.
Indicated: 4500 rpm
